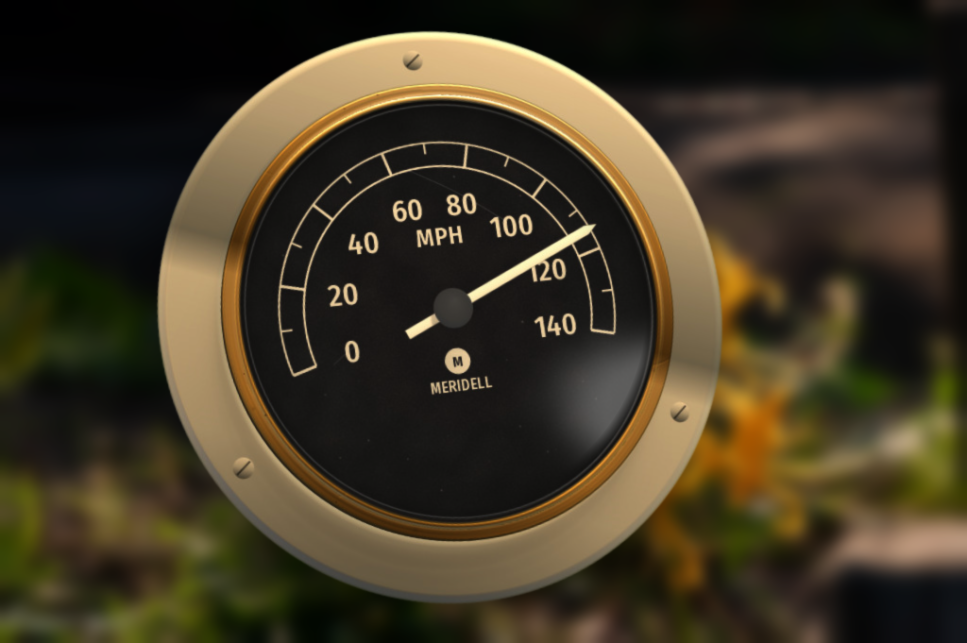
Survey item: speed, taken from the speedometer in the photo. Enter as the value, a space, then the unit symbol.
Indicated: 115 mph
